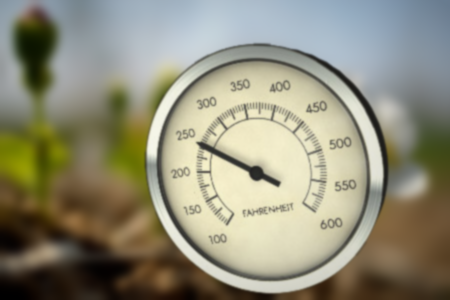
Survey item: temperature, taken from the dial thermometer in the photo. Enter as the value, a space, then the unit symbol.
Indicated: 250 °F
